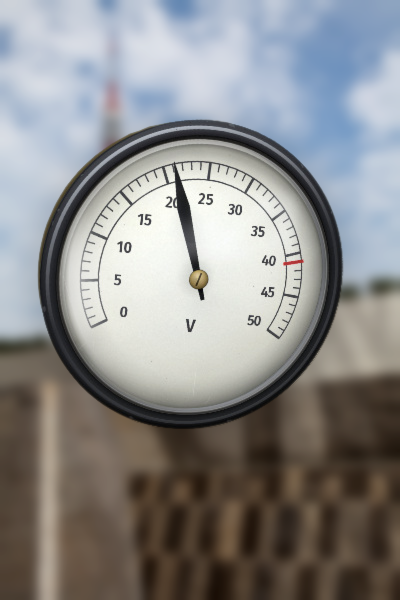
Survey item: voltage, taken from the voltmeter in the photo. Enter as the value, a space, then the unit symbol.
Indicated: 21 V
